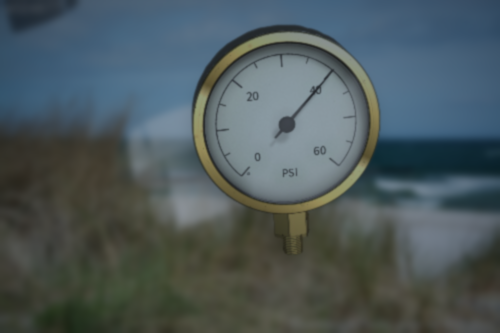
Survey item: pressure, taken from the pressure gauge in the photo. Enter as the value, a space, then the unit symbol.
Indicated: 40 psi
